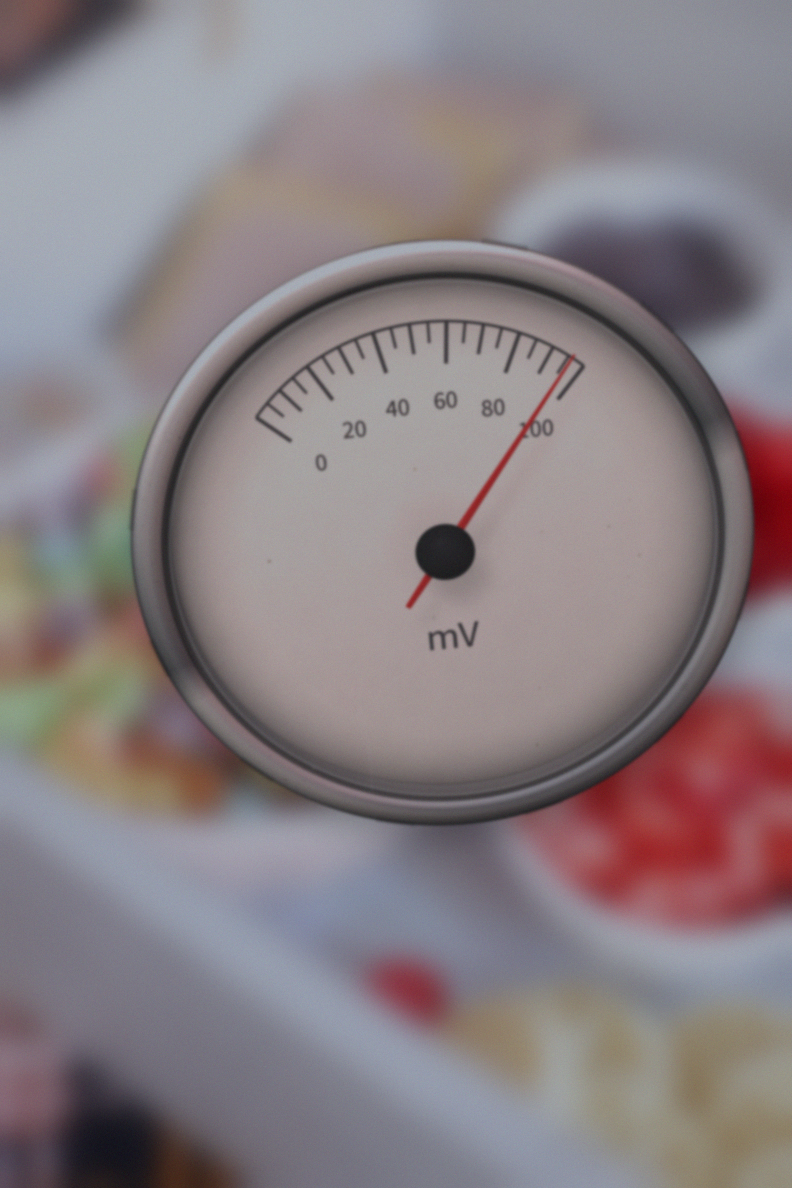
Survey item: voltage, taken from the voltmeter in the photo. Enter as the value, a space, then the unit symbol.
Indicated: 95 mV
